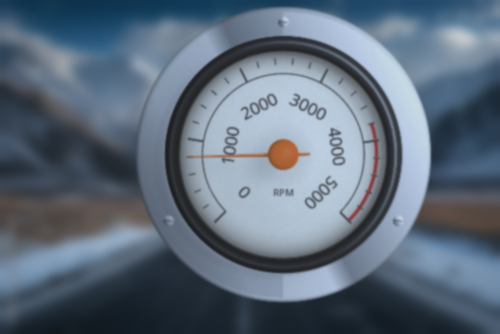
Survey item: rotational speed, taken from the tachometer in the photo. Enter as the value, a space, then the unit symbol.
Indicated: 800 rpm
